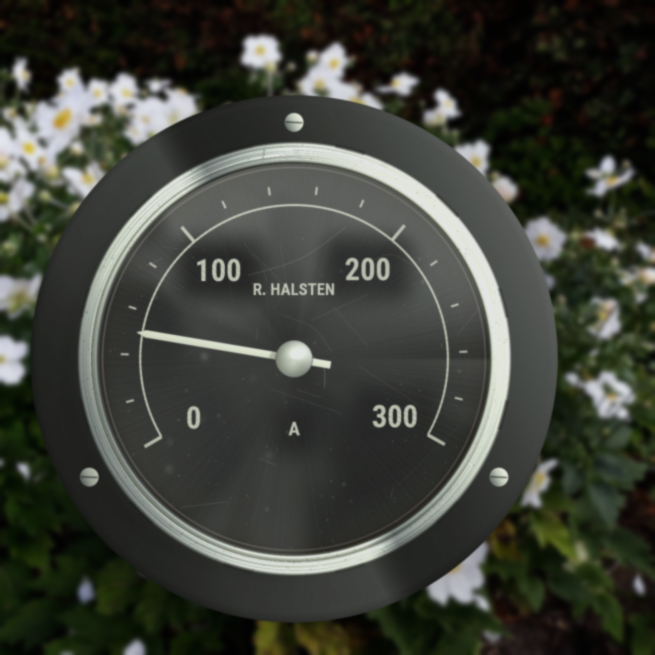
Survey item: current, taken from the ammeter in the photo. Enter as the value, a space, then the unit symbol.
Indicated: 50 A
